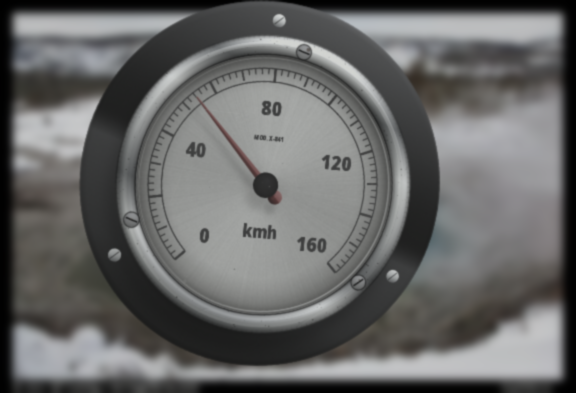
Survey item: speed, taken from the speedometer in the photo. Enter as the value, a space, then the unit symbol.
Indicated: 54 km/h
